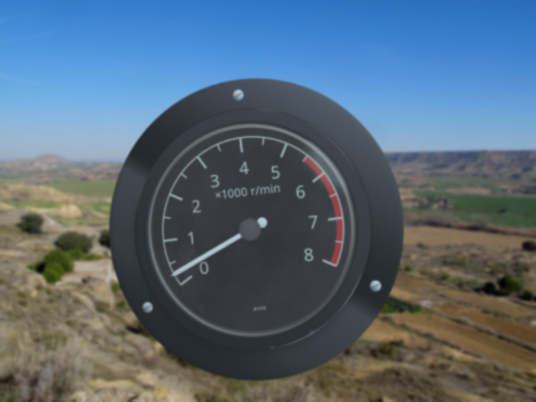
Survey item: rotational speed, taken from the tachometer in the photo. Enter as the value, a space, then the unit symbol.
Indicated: 250 rpm
